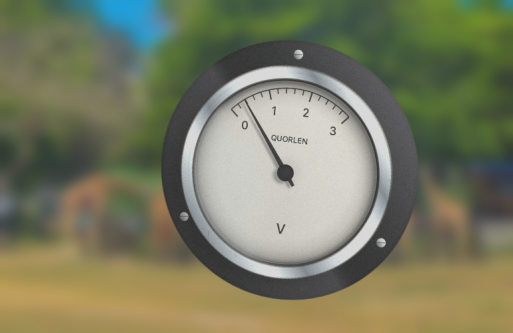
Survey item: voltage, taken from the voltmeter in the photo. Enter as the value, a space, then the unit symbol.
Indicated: 0.4 V
